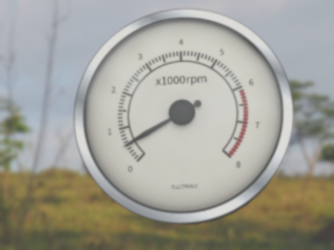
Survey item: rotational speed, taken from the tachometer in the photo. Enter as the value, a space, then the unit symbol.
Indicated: 500 rpm
